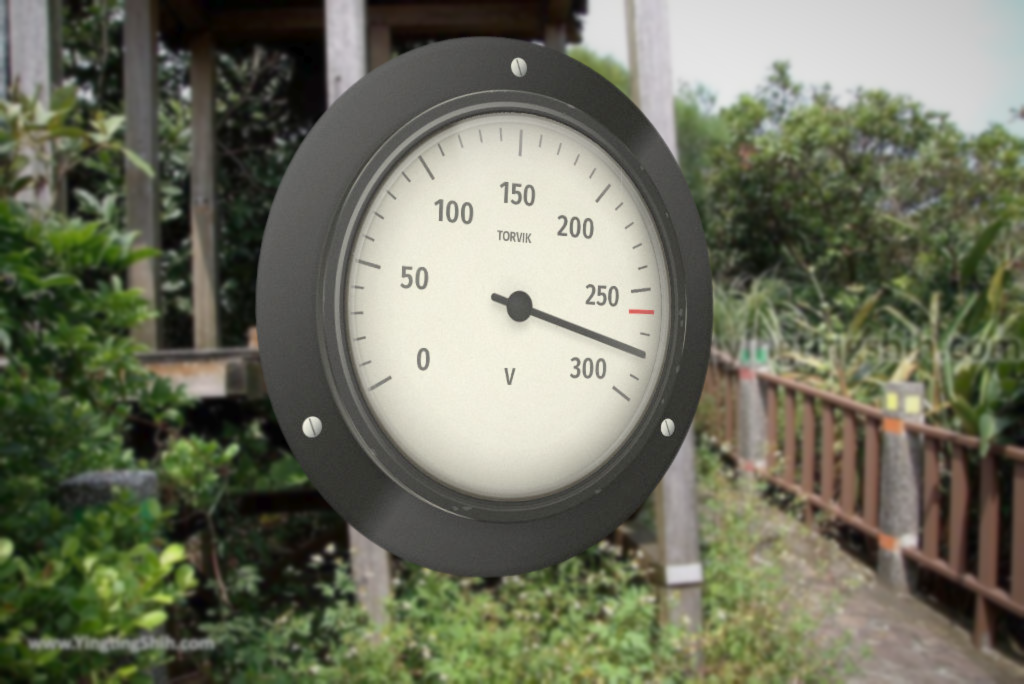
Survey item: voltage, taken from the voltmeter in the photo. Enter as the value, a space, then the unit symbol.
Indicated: 280 V
